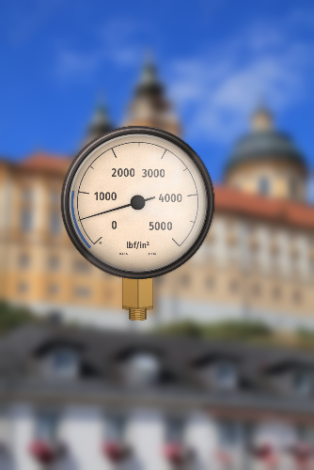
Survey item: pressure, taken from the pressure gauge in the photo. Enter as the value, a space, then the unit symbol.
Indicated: 500 psi
